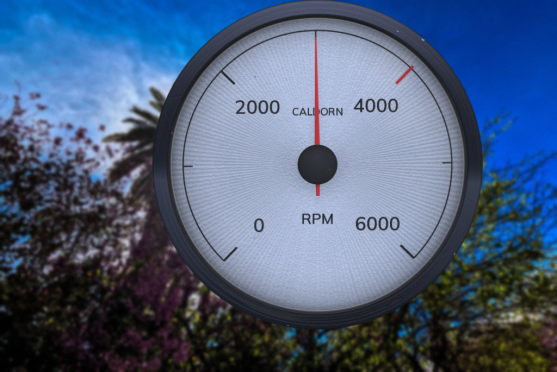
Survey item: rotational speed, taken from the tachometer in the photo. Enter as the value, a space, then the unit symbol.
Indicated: 3000 rpm
